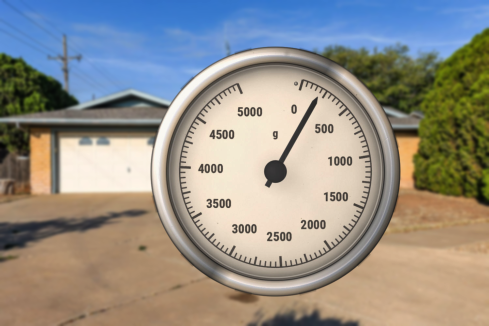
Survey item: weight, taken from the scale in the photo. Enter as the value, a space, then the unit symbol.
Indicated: 200 g
